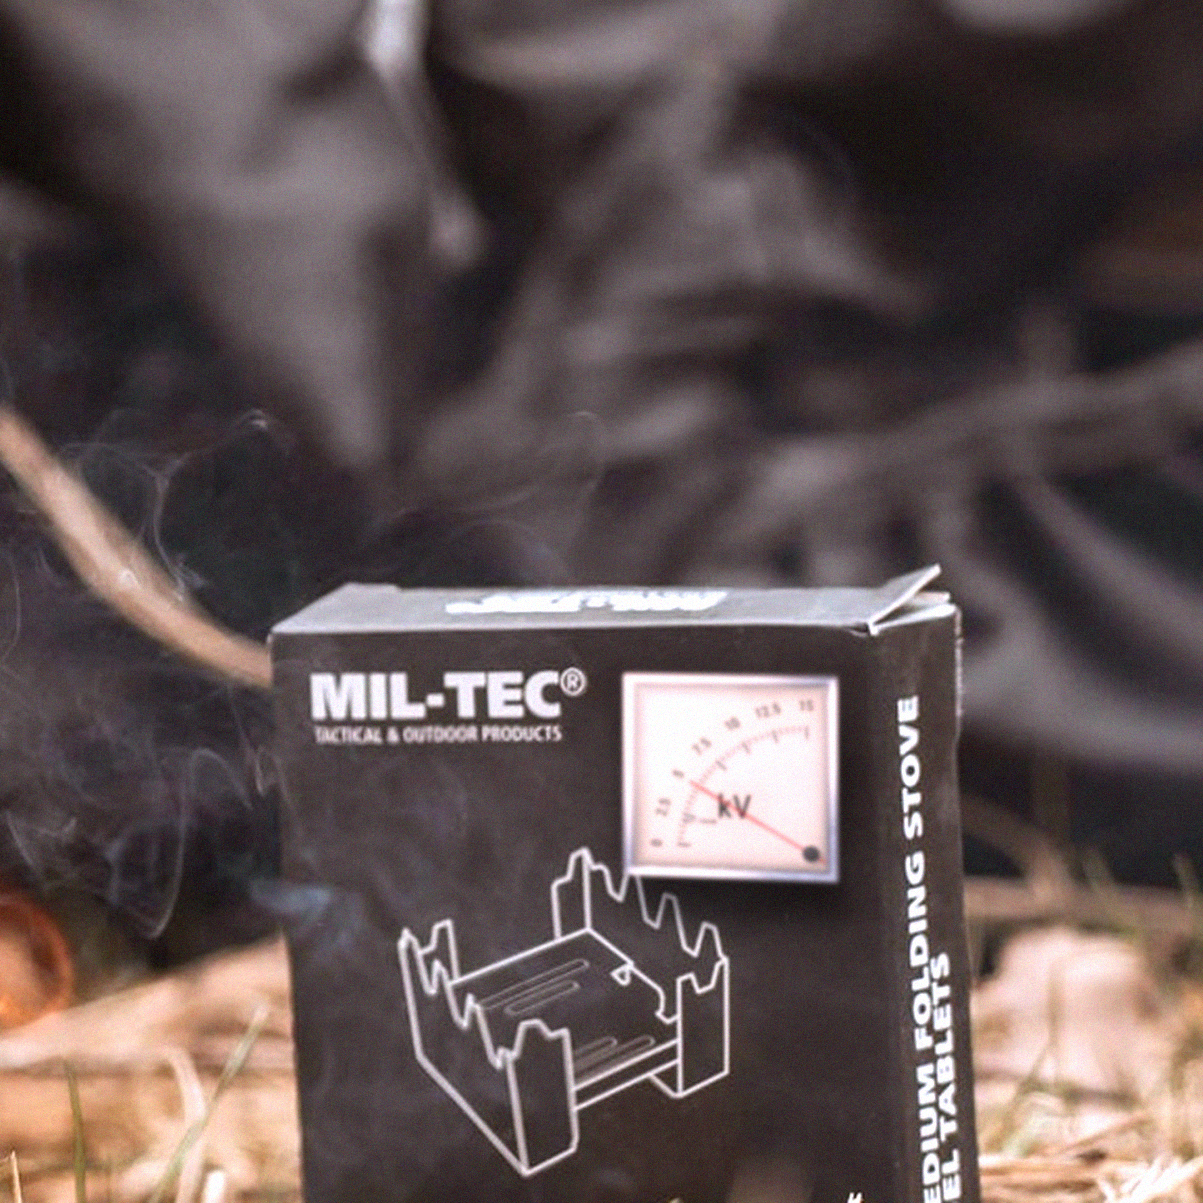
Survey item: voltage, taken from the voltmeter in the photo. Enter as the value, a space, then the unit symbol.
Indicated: 5 kV
